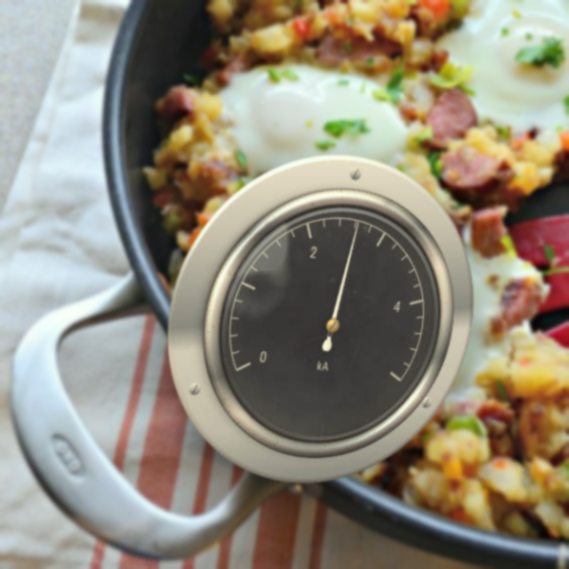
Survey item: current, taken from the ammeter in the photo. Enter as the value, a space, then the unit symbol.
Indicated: 2.6 kA
